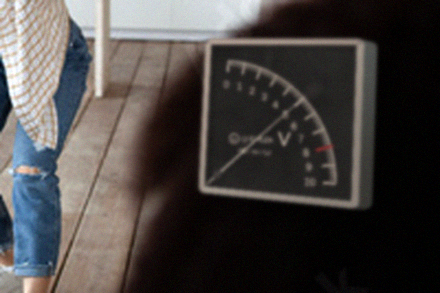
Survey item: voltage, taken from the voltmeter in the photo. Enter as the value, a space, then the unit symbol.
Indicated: 5 V
